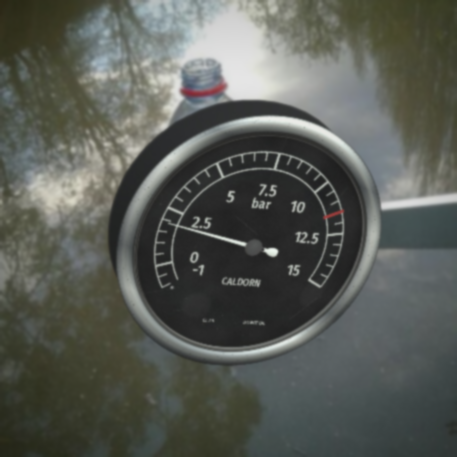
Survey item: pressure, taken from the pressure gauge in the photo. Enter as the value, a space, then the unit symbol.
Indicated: 2 bar
